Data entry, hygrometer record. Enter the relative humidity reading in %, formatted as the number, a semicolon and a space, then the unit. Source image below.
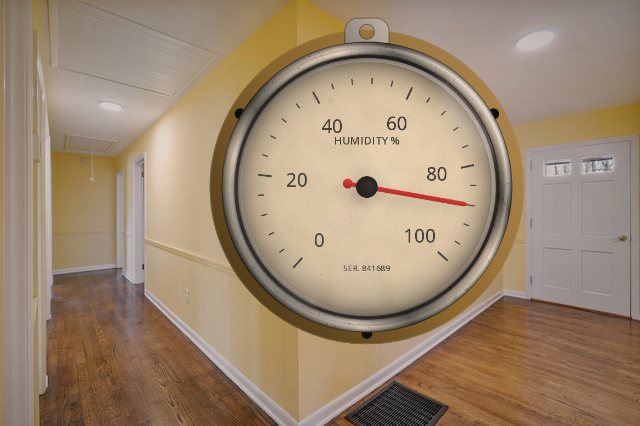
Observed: 88; %
